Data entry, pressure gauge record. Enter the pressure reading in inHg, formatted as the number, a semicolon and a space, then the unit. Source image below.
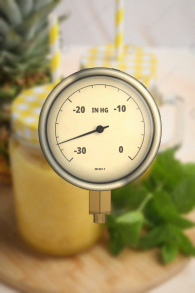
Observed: -27; inHg
